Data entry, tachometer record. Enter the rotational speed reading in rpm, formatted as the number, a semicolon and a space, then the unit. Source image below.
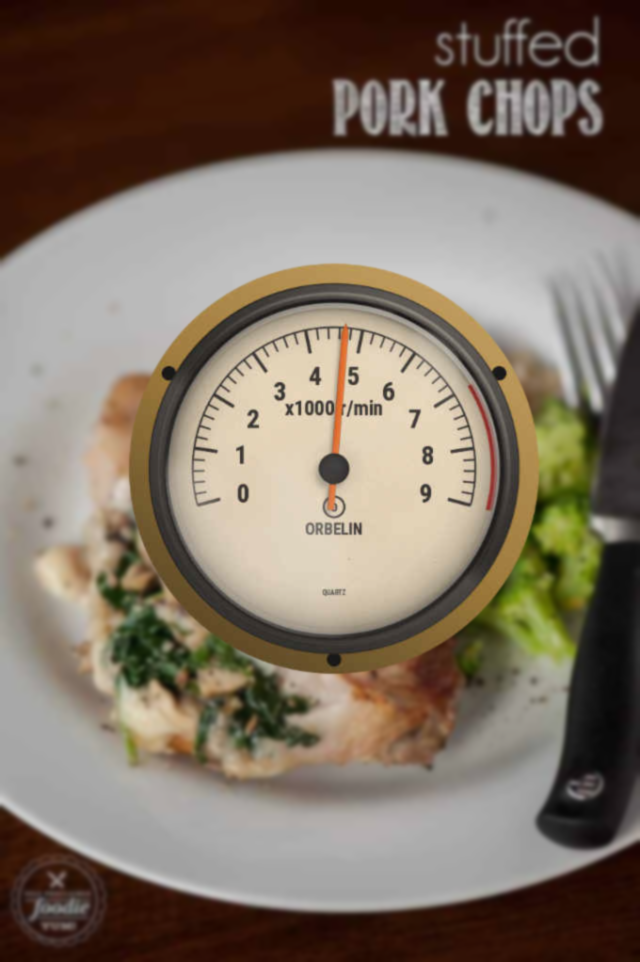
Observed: 4700; rpm
